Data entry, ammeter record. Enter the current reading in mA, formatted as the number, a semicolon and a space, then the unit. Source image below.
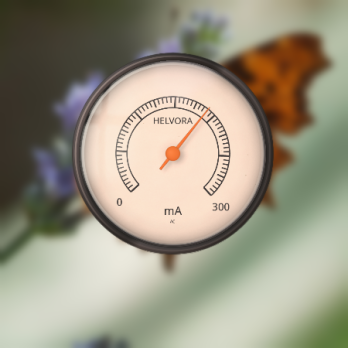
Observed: 190; mA
